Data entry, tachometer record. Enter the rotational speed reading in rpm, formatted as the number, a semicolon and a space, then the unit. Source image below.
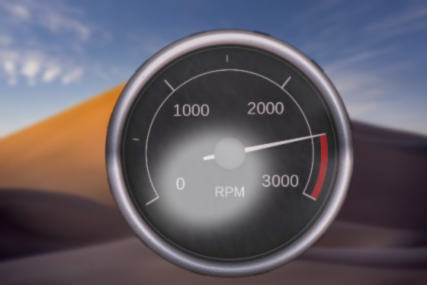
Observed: 2500; rpm
